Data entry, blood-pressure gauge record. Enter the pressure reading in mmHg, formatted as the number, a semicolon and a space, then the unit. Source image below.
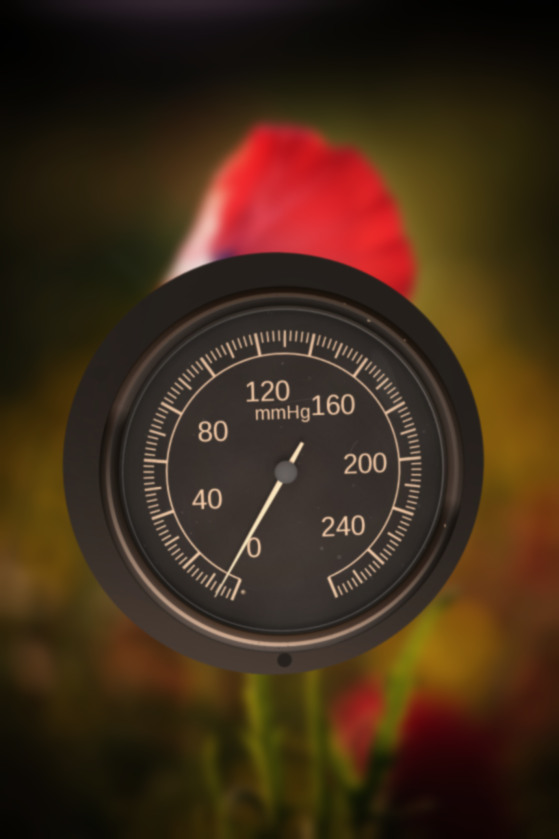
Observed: 6; mmHg
